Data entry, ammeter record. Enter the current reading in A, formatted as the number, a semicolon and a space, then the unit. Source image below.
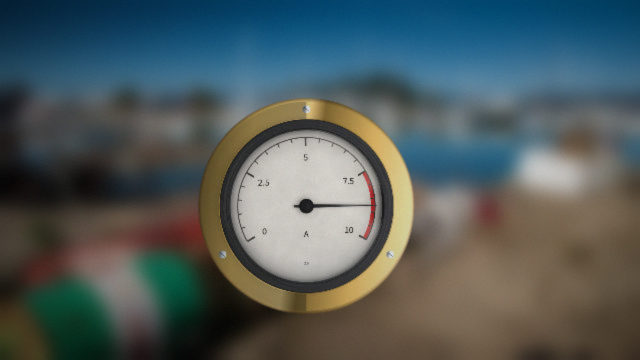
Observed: 8.75; A
